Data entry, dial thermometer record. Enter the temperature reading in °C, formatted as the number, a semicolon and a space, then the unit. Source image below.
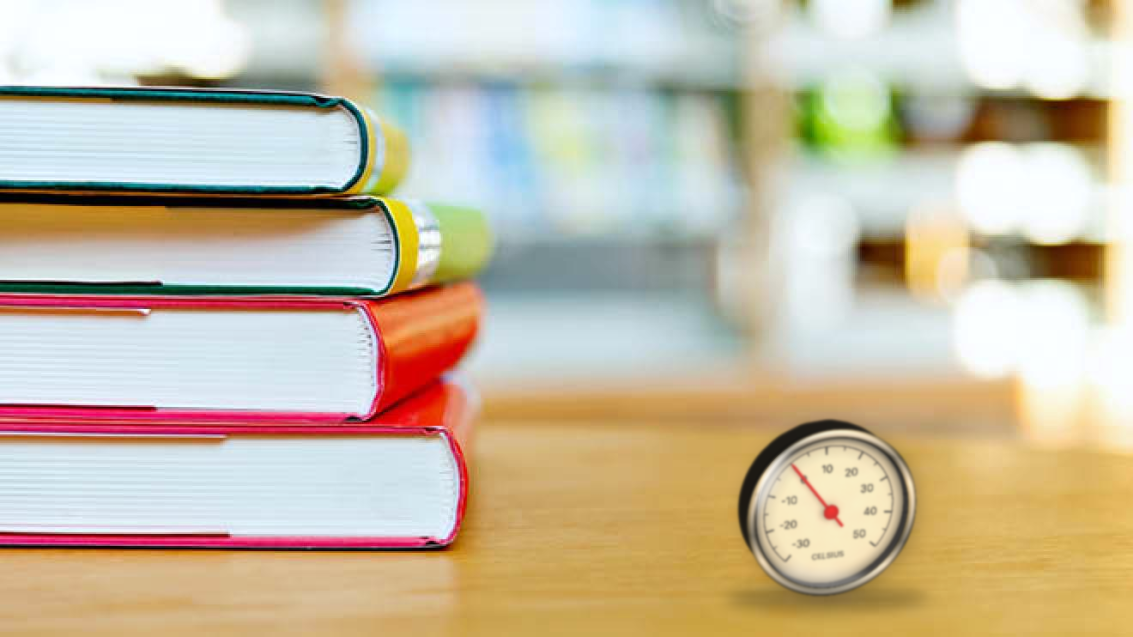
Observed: 0; °C
